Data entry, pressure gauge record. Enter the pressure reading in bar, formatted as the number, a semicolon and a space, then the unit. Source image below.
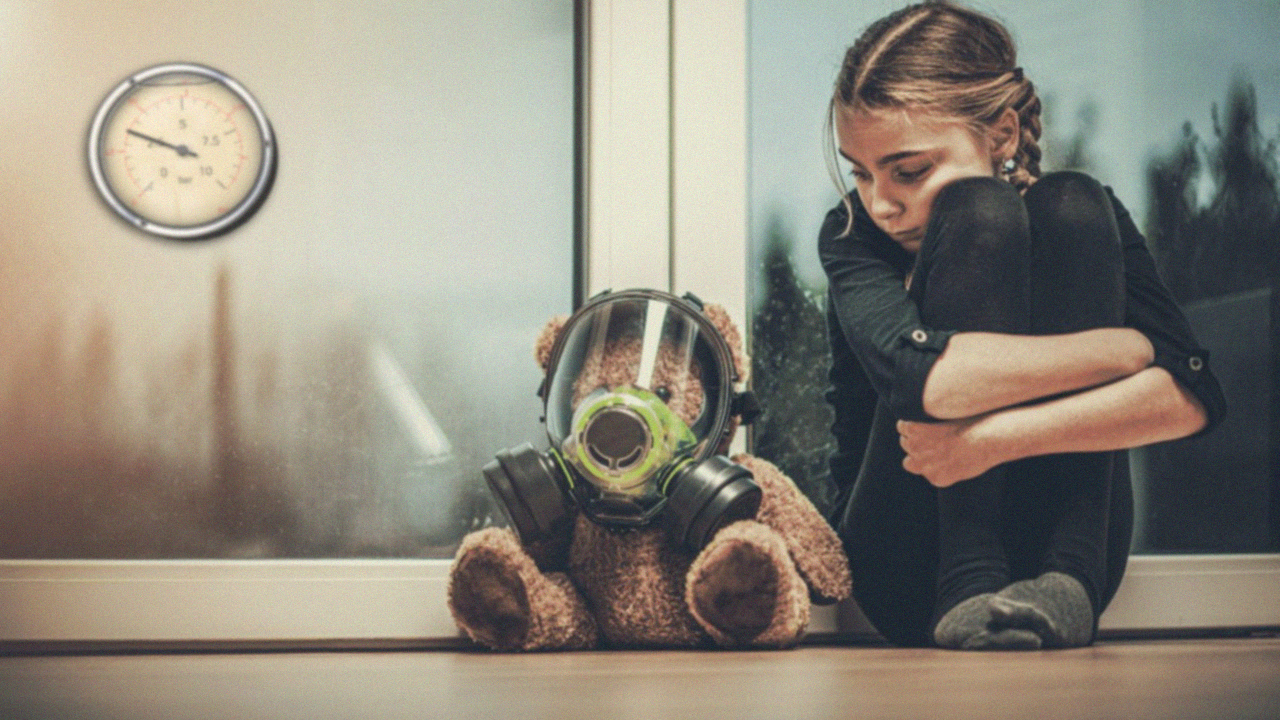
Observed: 2.5; bar
